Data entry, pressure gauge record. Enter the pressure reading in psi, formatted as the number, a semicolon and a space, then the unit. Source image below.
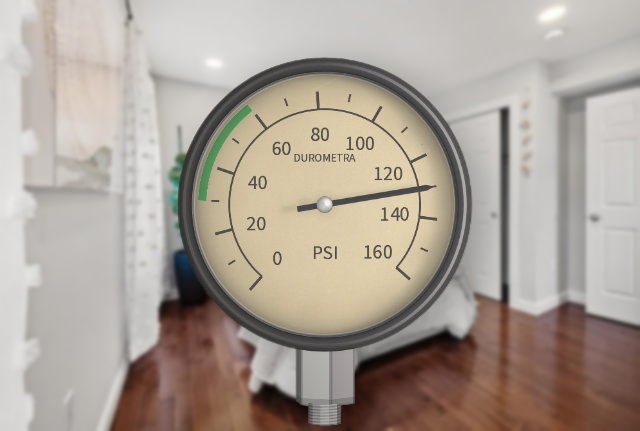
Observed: 130; psi
